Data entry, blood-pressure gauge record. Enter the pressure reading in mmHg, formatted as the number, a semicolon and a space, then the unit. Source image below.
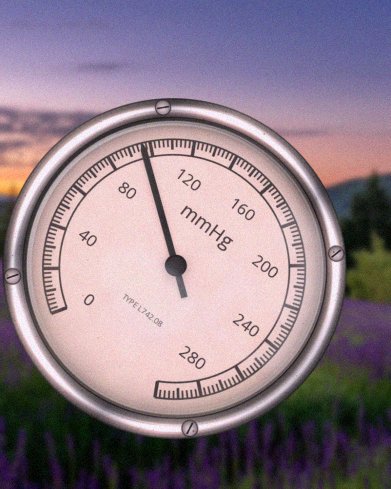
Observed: 96; mmHg
